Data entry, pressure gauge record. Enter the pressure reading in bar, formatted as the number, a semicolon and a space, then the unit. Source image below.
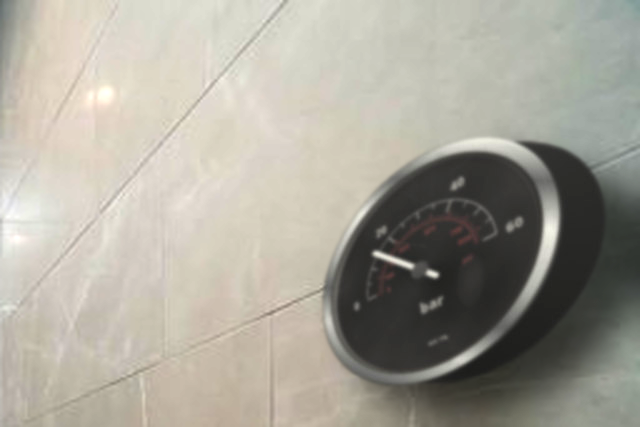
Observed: 15; bar
